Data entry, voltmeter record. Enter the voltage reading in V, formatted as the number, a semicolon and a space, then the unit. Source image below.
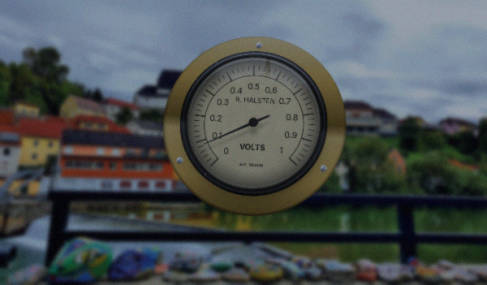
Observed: 0.08; V
